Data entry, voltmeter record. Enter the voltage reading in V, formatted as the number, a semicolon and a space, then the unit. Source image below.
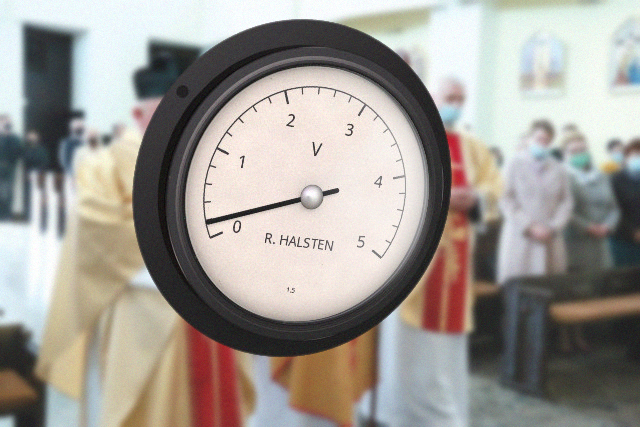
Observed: 0.2; V
